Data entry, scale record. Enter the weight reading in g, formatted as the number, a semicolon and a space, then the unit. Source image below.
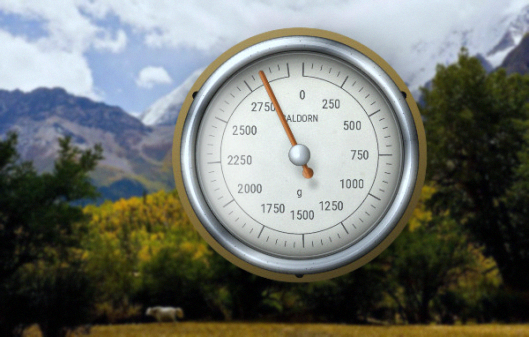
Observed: 2850; g
